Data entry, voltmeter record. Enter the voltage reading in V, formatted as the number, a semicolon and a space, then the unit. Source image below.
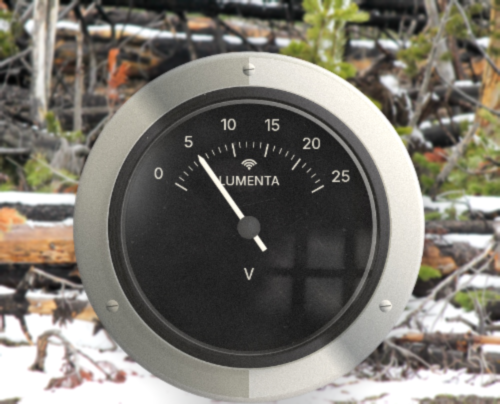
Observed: 5; V
